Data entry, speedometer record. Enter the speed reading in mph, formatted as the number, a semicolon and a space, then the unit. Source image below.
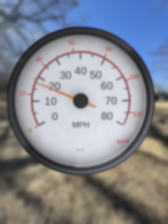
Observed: 17.5; mph
